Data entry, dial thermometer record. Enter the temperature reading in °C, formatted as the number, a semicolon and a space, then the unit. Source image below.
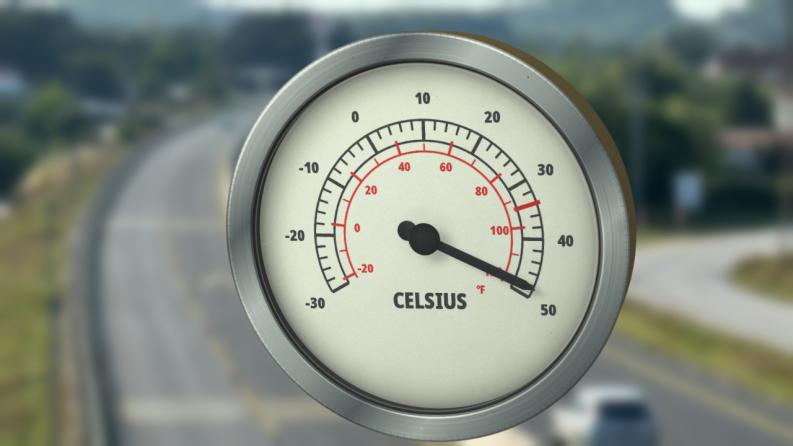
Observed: 48; °C
